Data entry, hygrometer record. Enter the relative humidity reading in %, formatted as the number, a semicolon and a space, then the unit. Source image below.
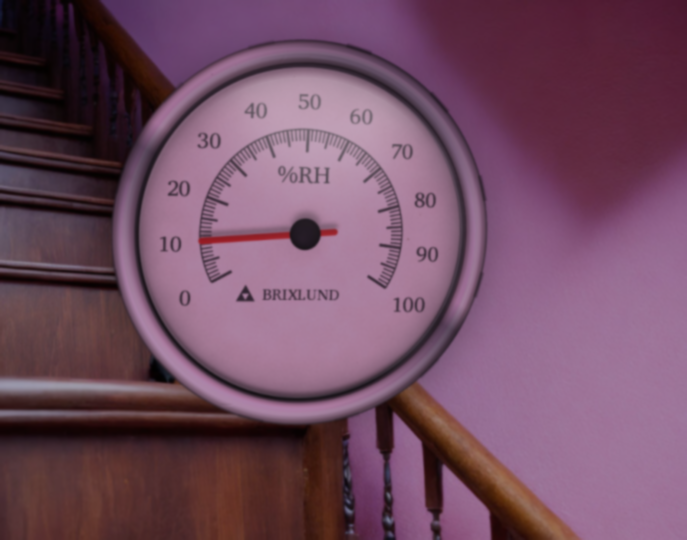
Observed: 10; %
